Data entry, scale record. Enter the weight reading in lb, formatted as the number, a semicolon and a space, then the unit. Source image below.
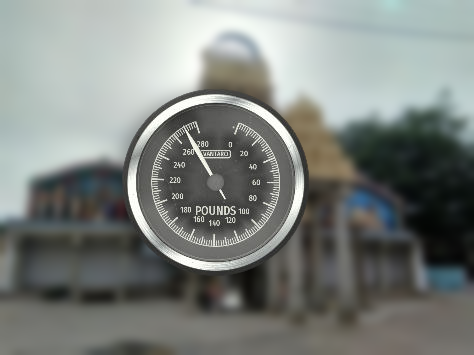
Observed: 270; lb
